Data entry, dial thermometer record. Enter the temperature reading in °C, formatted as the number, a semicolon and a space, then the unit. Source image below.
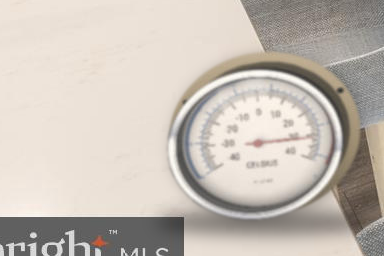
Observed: 30; °C
